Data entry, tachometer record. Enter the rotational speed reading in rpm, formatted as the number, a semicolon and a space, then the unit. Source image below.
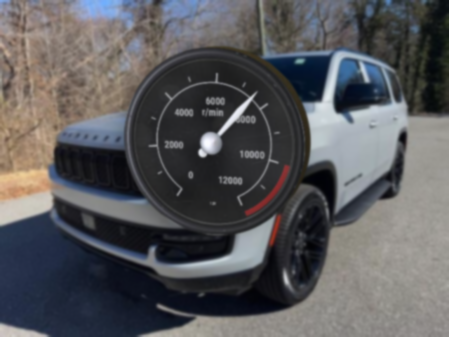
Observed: 7500; rpm
